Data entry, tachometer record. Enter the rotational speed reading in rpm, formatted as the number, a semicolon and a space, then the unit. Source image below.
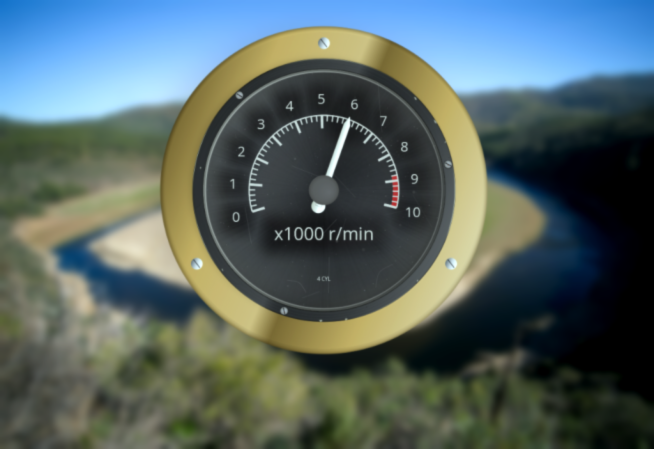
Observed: 6000; rpm
